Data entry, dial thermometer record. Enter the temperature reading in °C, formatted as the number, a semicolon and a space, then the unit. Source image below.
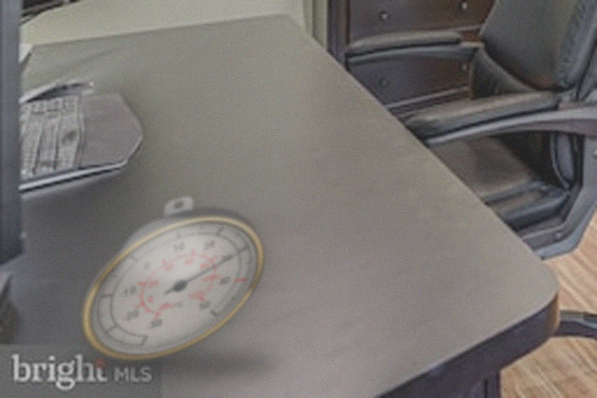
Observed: 30; °C
